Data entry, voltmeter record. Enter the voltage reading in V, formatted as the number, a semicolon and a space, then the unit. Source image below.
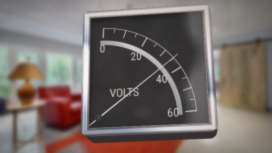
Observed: 35; V
